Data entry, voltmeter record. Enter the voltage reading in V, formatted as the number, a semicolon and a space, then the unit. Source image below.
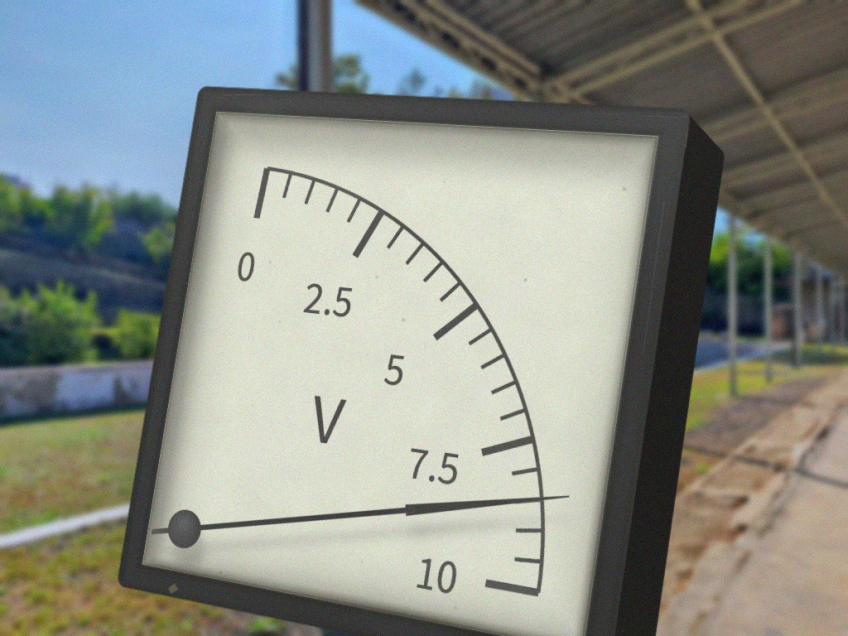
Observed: 8.5; V
